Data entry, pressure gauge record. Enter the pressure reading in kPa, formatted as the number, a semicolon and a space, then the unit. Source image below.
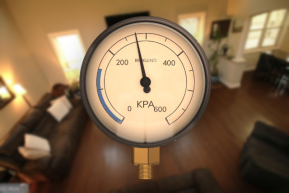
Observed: 275; kPa
